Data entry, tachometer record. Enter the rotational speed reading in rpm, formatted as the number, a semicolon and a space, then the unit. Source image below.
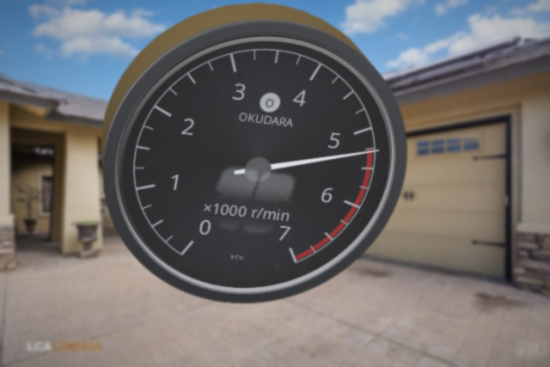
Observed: 5250; rpm
